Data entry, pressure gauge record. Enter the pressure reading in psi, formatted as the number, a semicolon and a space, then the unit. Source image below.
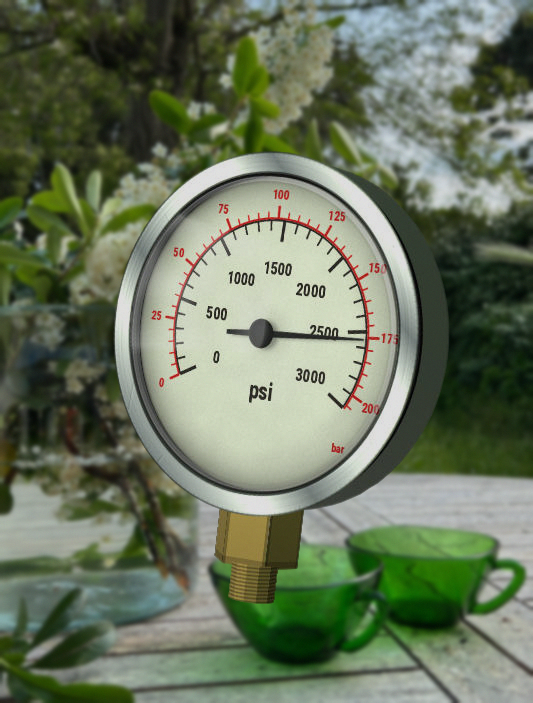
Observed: 2550; psi
